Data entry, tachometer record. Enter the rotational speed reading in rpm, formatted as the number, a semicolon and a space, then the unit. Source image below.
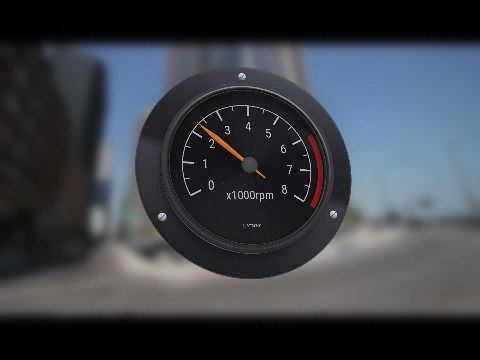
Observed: 2250; rpm
